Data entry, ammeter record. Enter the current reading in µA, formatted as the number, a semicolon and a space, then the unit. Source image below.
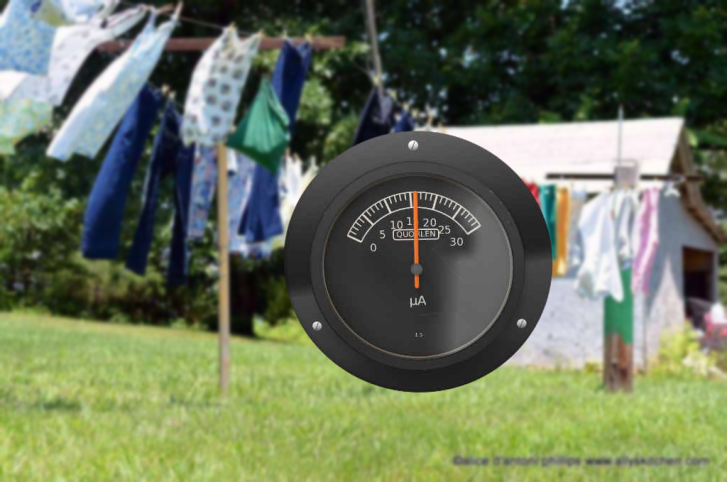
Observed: 16; µA
